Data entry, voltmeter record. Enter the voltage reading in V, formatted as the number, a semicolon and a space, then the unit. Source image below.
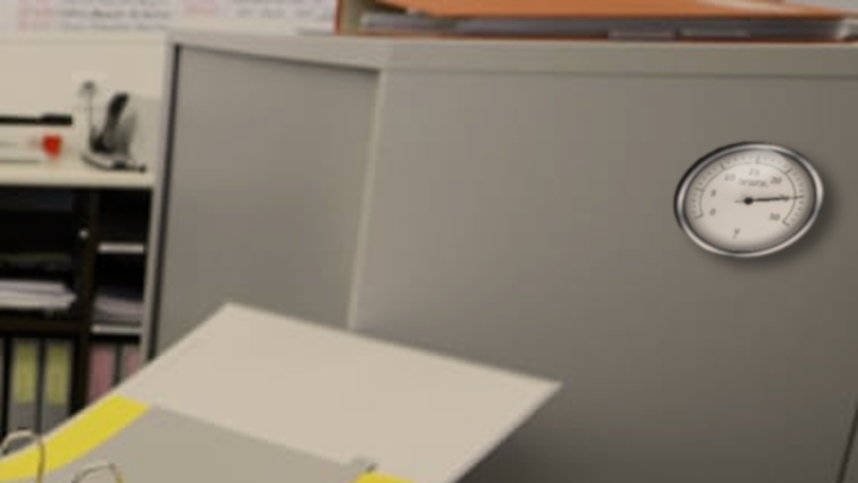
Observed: 25; V
